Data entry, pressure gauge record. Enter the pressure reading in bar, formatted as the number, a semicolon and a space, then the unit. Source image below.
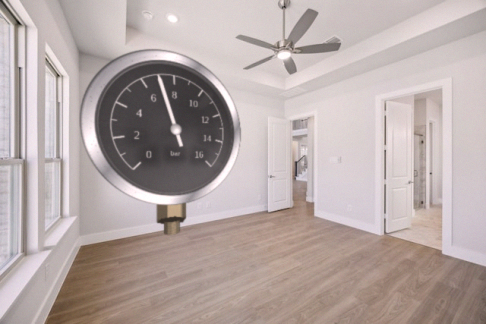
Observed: 7; bar
